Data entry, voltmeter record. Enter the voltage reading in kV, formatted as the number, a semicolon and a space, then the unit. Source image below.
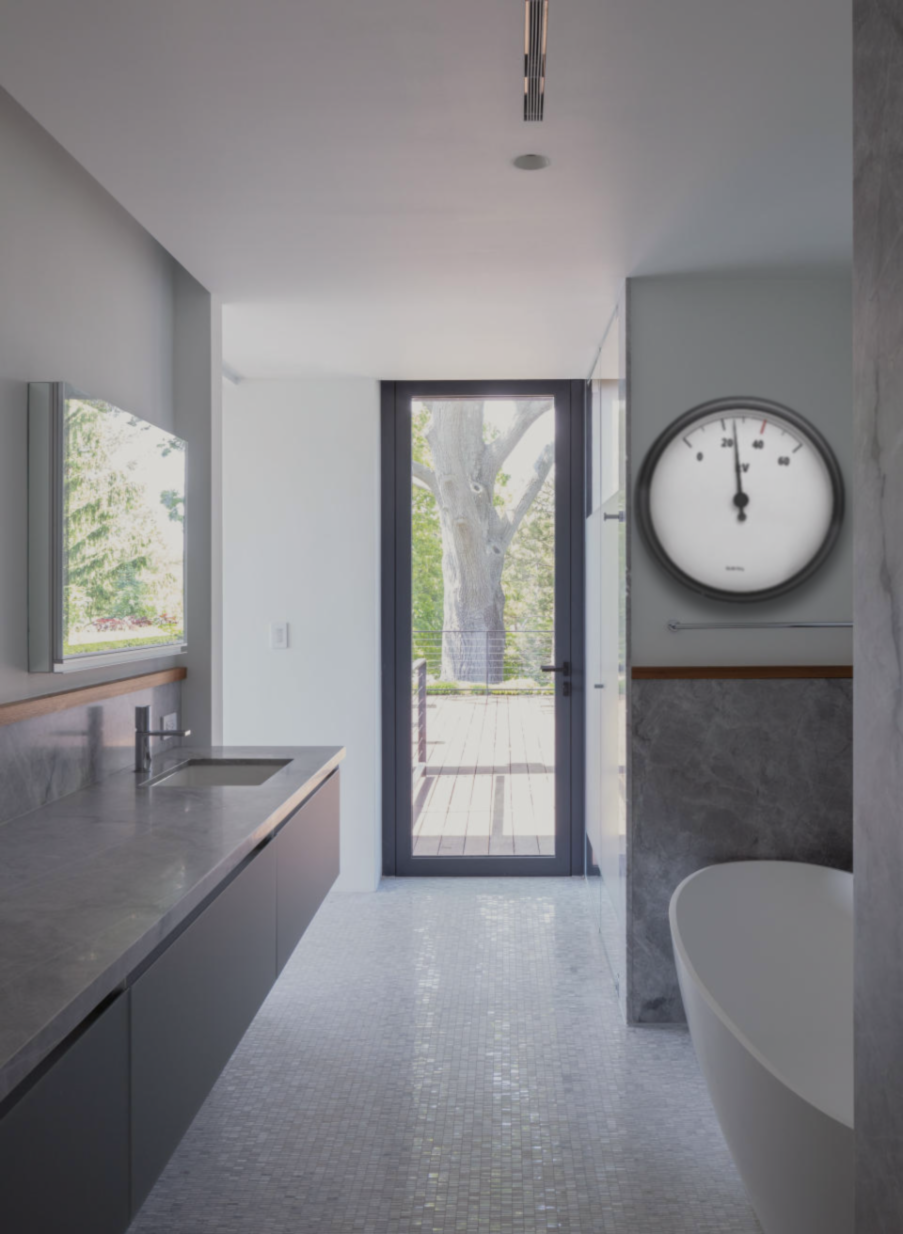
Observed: 25; kV
